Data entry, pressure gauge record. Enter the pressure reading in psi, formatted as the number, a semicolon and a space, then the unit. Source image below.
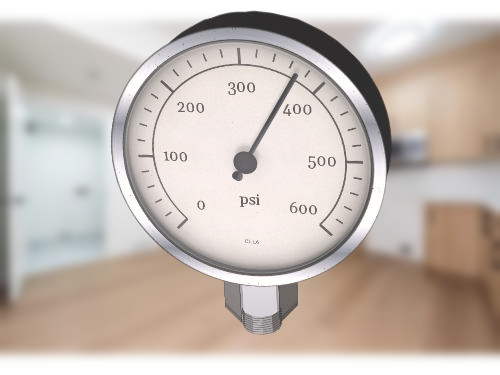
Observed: 370; psi
